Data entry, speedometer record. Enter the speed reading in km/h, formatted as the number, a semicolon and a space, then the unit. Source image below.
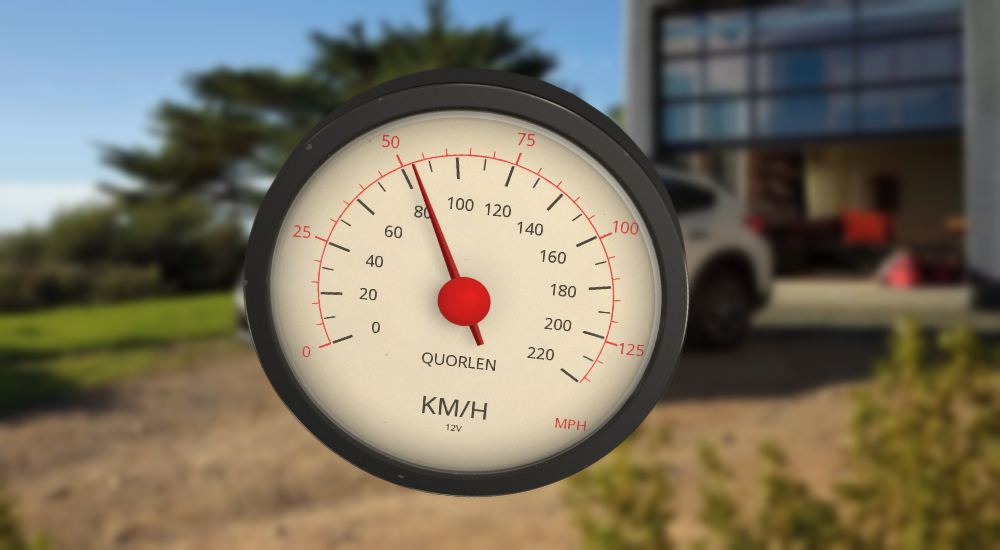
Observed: 85; km/h
